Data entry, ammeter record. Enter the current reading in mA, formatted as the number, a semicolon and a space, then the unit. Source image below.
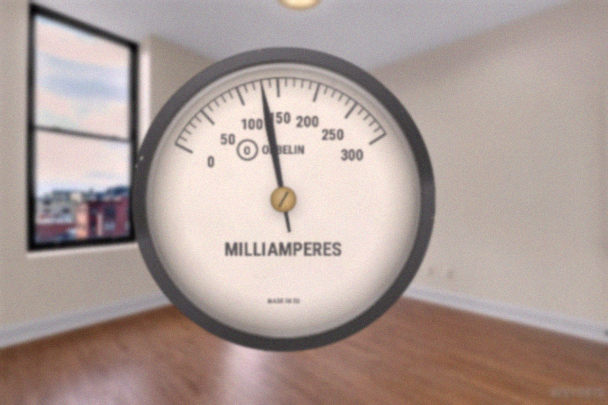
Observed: 130; mA
